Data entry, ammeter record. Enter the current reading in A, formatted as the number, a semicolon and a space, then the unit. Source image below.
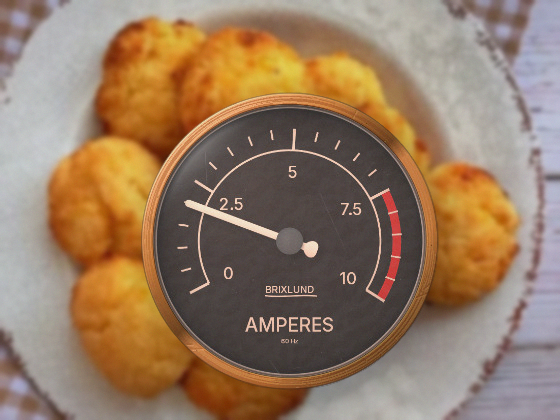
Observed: 2; A
